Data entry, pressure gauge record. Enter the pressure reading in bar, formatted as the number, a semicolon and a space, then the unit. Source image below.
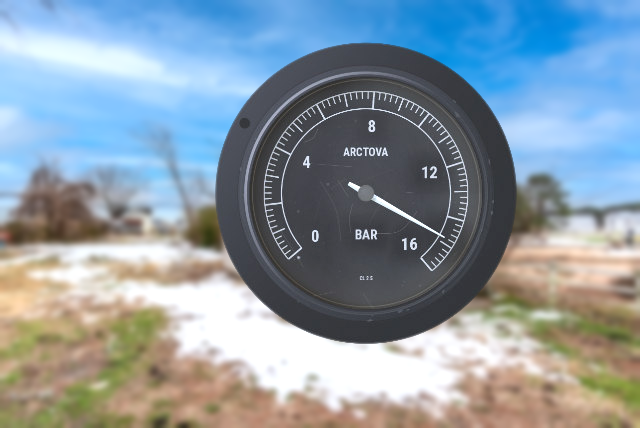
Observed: 14.8; bar
